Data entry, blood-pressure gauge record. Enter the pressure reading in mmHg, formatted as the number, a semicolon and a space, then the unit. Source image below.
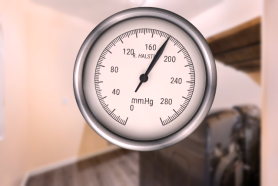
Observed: 180; mmHg
